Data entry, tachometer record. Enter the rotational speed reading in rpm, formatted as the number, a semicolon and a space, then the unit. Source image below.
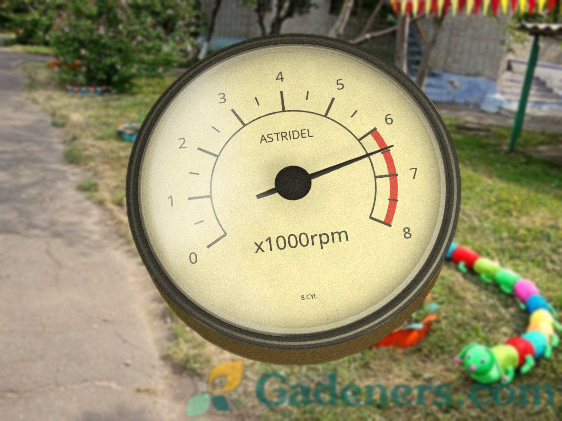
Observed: 6500; rpm
